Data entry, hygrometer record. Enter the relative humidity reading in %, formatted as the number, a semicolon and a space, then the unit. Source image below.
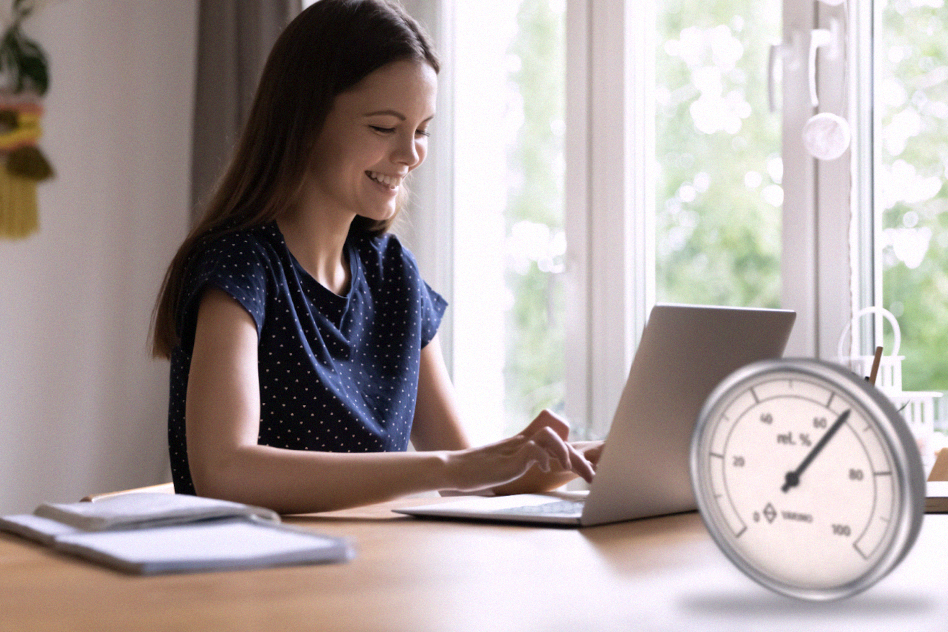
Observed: 65; %
